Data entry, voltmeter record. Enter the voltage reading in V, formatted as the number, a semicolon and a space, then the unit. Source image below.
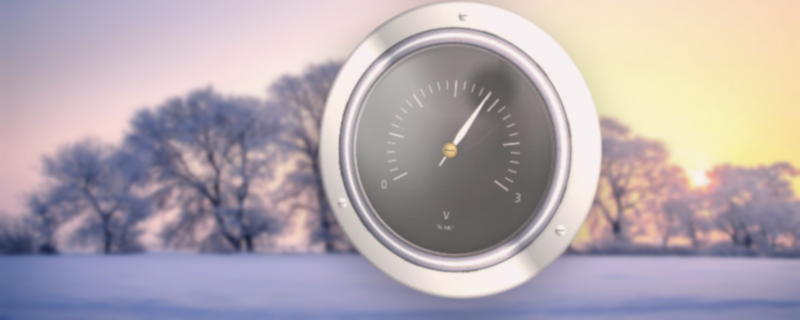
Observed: 1.9; V
